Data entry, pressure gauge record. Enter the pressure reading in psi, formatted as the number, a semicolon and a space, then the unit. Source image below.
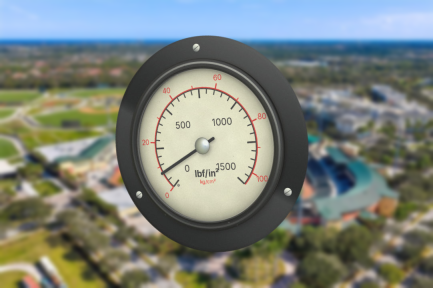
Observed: 100; psi
